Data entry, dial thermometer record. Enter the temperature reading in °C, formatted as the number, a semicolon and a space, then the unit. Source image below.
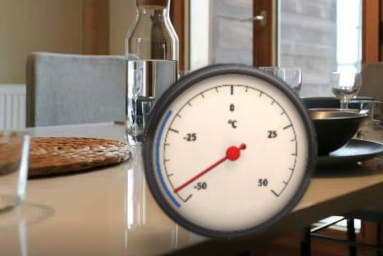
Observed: -45; °C
